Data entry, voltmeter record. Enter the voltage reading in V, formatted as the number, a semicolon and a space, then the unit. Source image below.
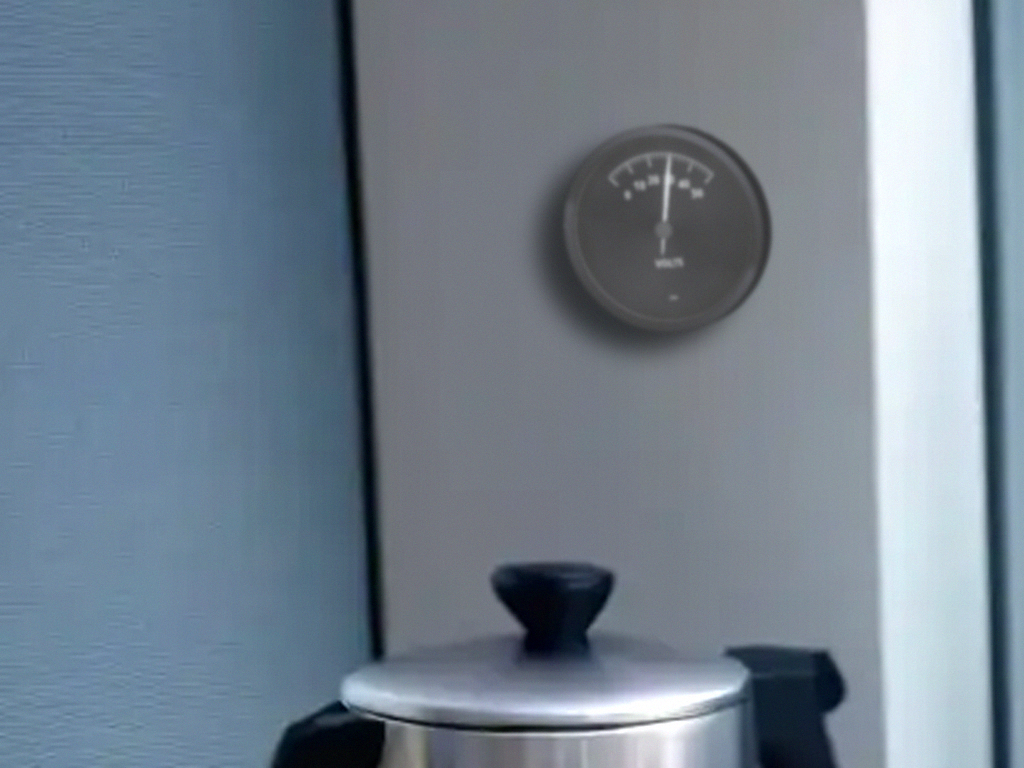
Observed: 30; V
